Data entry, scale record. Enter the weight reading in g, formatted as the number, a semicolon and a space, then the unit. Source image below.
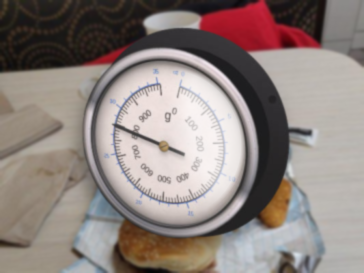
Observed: 800; g
